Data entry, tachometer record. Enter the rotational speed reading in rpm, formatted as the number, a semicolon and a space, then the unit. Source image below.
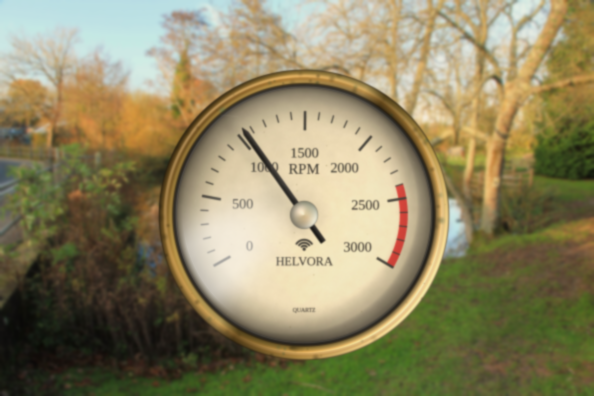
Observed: 1050; rpm
